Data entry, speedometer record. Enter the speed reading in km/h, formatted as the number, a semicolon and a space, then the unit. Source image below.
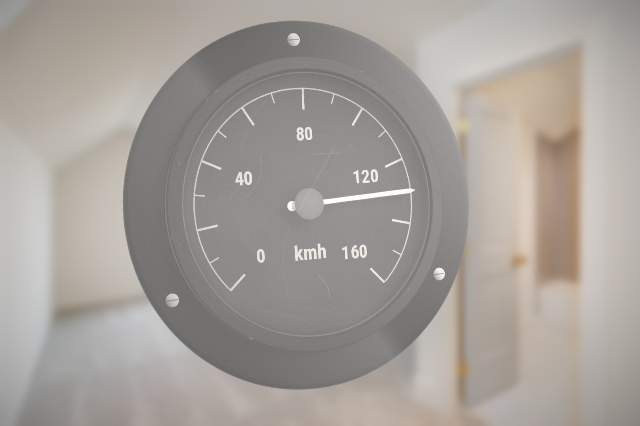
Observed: 130; km/h
